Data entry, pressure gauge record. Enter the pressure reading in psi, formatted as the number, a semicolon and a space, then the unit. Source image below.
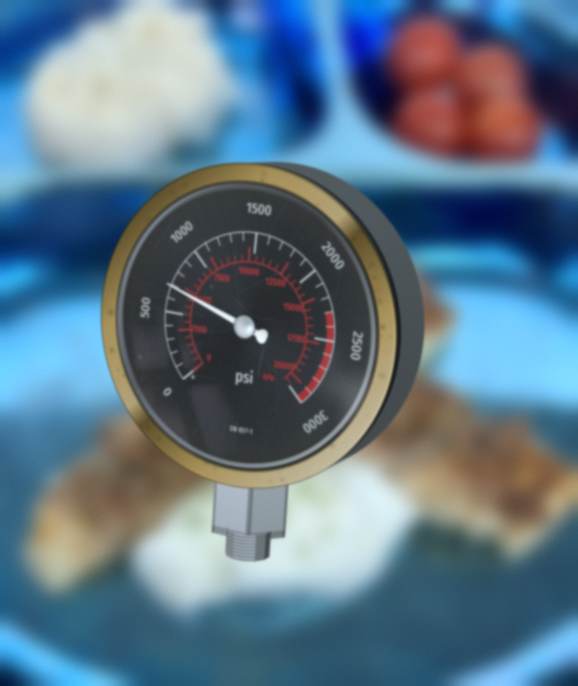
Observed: 700; psi
